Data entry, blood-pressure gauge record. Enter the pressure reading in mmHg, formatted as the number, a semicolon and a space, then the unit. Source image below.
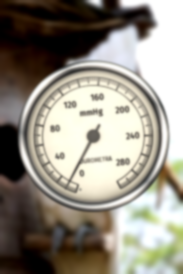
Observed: 10; mmHg
